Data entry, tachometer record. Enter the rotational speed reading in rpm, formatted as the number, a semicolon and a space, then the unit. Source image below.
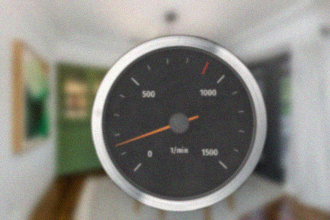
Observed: 150; rpm
